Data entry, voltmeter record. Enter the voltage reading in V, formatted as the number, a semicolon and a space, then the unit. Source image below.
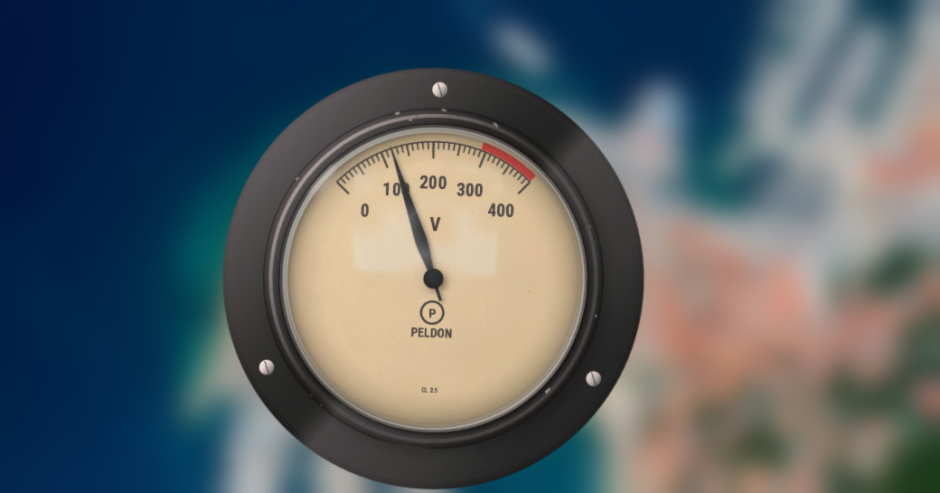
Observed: 120; V
